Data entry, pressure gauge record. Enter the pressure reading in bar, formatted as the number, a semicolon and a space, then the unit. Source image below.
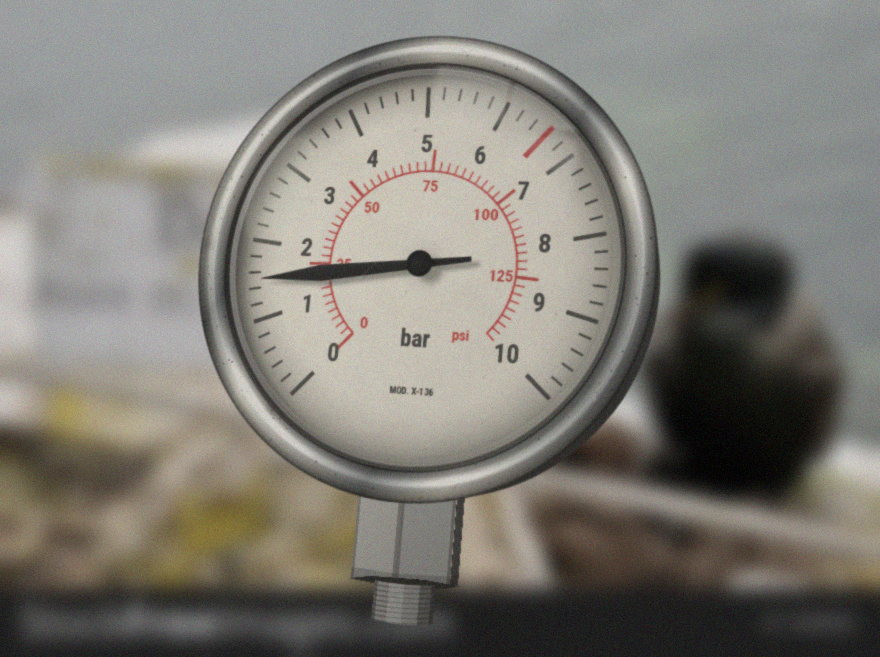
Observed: 1.5; bar
